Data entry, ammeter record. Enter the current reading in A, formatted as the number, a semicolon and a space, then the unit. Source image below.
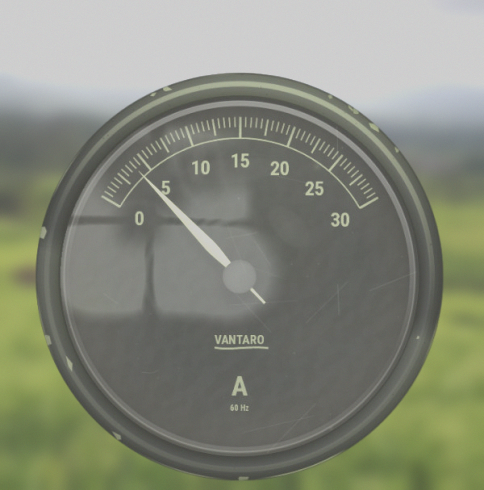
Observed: 4; A
